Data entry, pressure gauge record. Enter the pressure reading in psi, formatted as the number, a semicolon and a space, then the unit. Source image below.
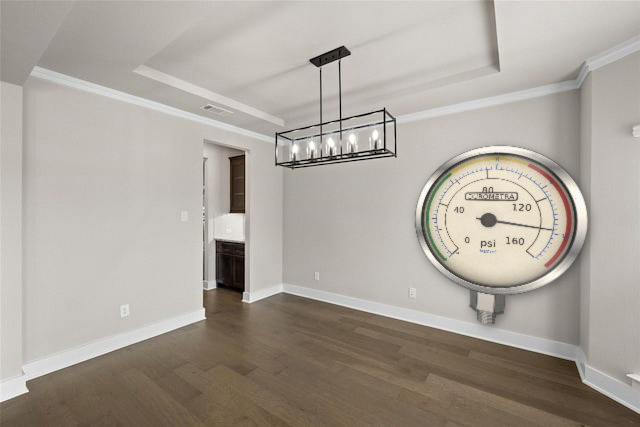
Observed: 140; psi
